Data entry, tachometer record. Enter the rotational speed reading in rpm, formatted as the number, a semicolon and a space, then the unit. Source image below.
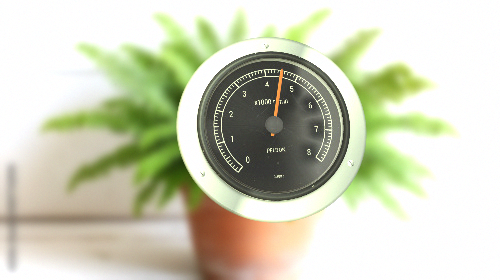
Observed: 4500; rpm
